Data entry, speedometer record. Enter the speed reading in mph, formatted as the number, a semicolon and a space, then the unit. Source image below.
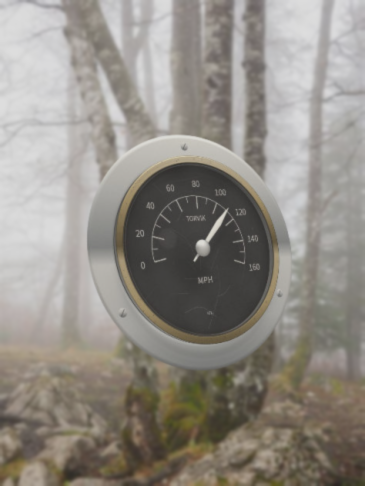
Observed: 110; mph
